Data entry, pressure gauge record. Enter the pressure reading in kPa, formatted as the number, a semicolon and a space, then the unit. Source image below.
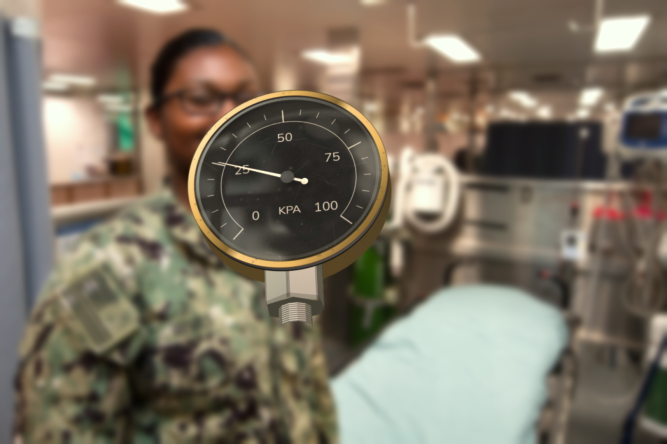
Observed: 25; kPa
